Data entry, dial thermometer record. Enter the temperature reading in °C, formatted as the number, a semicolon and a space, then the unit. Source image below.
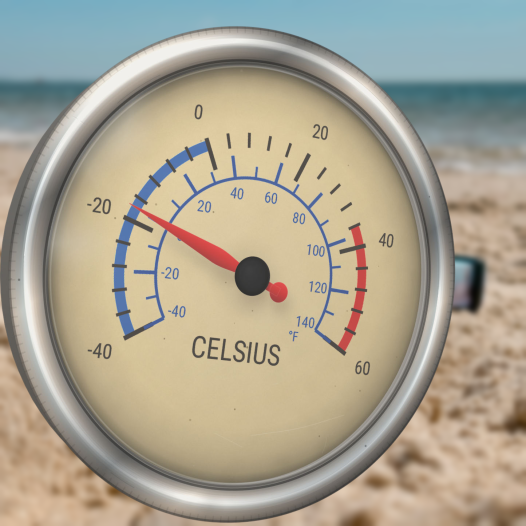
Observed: -18; °C
